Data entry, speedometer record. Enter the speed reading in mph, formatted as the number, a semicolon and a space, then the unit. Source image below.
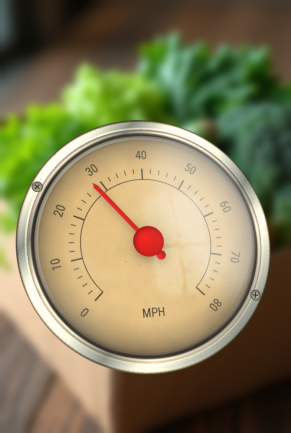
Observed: 28; mph
